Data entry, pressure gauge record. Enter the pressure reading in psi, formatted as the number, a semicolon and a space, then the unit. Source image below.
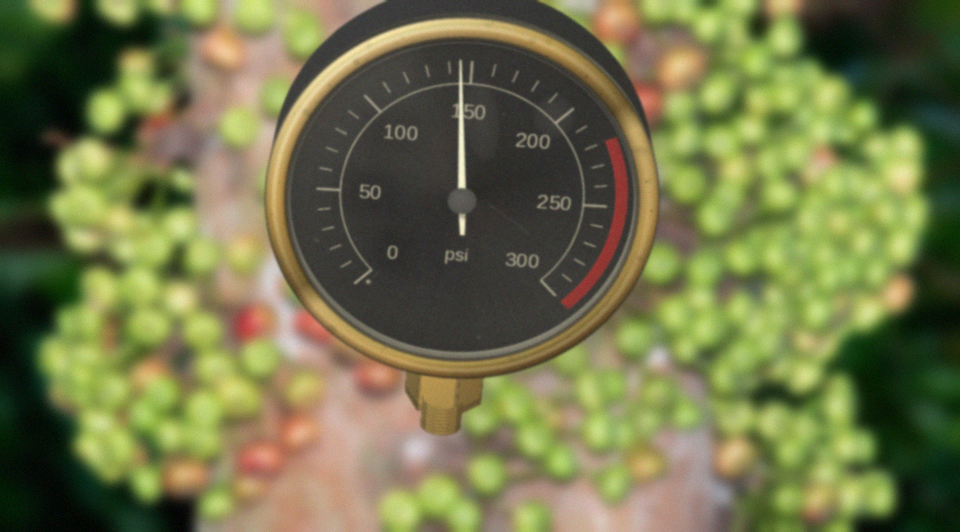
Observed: 145; psi
